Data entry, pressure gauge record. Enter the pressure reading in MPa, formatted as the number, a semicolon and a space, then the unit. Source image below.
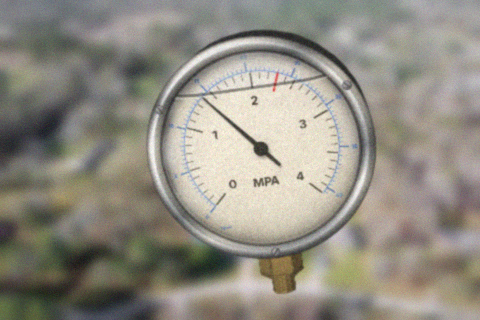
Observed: 1.4; MPa
